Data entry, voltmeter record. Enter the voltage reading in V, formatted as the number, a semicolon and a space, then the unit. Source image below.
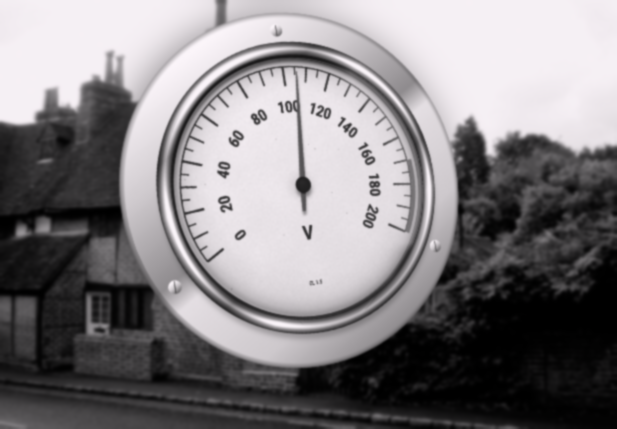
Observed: 105; V
